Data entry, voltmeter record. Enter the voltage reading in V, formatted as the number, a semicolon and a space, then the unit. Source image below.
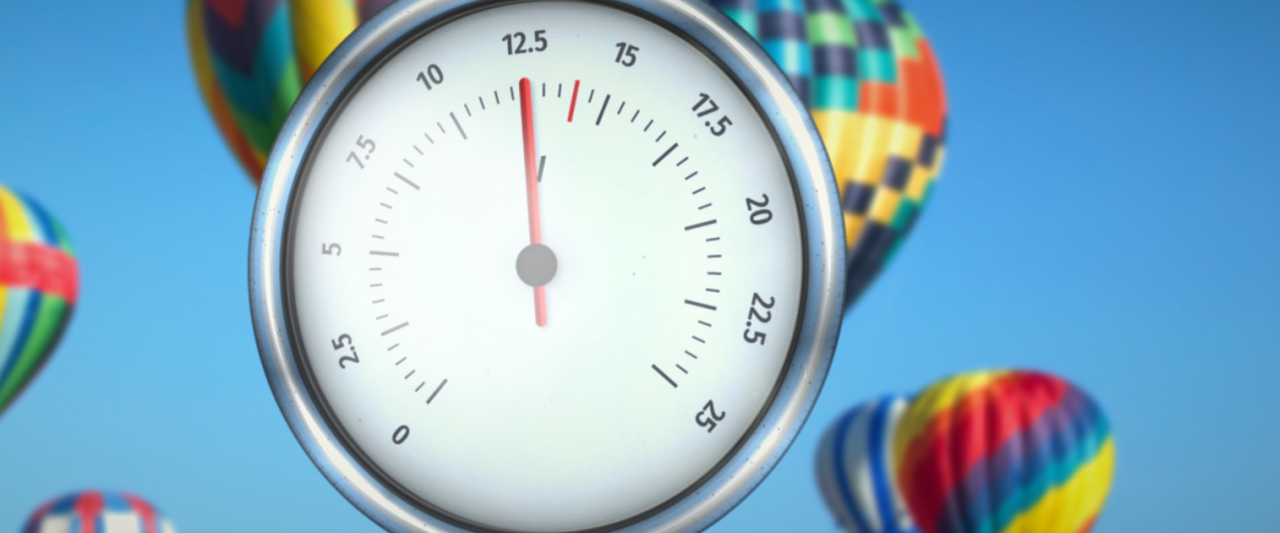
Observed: 12.5; V
